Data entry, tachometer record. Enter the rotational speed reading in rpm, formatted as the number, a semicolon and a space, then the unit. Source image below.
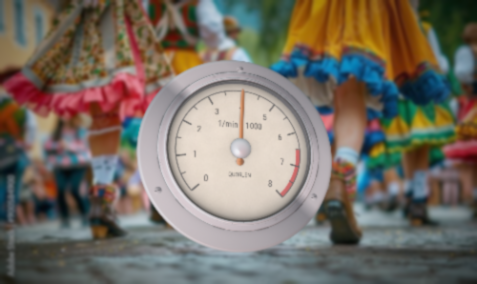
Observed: 4000; rpm
